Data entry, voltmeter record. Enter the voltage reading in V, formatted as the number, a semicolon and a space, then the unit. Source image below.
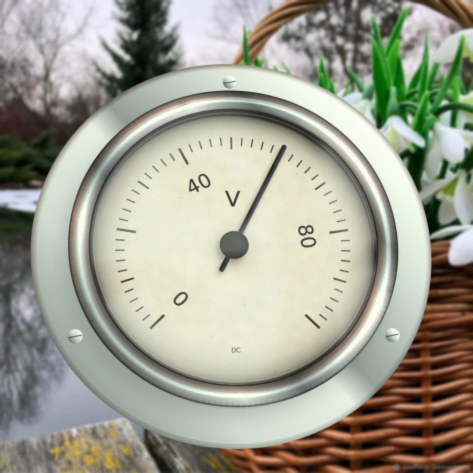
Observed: 60; V
